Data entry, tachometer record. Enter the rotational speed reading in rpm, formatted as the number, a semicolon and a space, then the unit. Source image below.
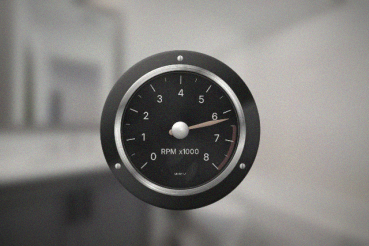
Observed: 6250; rpm
